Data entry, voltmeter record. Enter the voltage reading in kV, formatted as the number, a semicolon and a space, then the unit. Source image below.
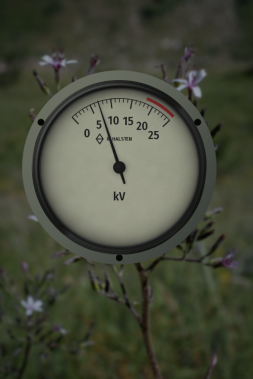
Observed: 7; kV
